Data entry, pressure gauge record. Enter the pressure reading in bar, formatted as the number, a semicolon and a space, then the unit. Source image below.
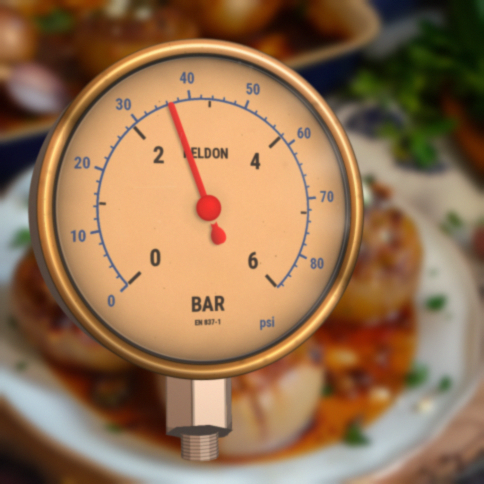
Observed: 2.5; bar
